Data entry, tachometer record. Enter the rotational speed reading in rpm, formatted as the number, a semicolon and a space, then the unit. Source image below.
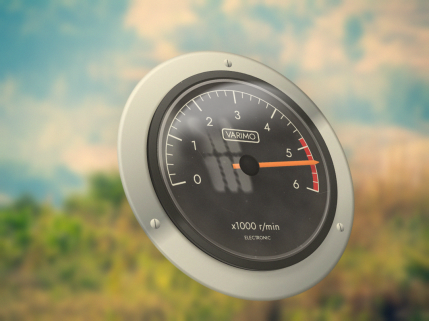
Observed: 5400; rpm
